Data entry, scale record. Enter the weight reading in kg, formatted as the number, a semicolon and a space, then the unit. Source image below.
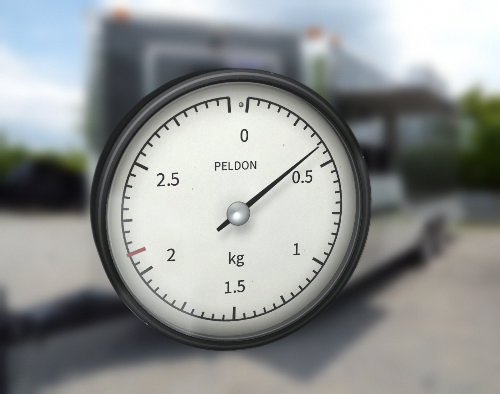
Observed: 0.4; kg
